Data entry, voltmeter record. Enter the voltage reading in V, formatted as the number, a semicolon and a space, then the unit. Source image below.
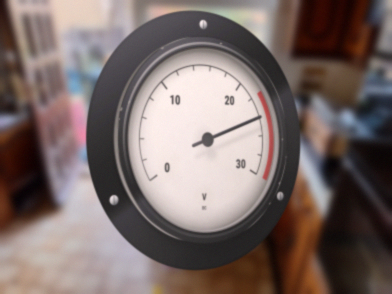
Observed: 24; V
